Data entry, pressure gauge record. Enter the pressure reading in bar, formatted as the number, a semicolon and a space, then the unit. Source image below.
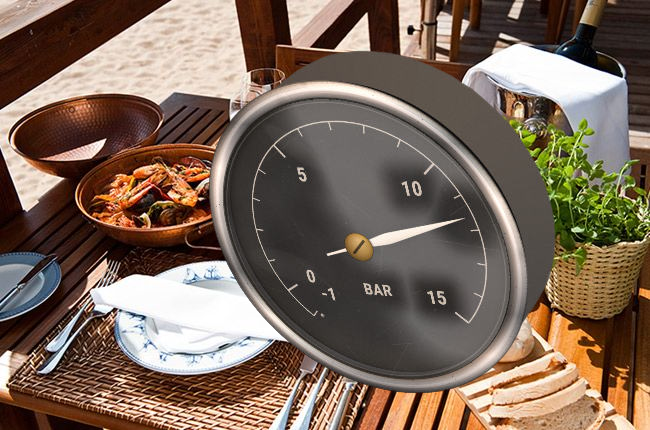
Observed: 11.5; bar
